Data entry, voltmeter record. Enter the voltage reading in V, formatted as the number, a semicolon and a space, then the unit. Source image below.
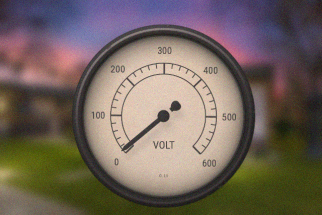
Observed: 10; V
